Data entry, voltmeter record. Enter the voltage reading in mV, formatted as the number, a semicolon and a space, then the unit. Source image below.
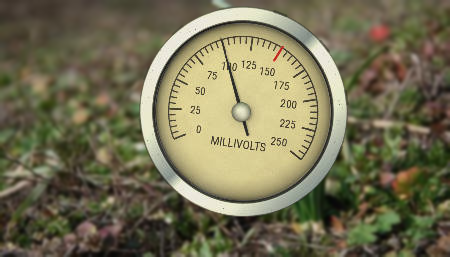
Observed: 100; mV
